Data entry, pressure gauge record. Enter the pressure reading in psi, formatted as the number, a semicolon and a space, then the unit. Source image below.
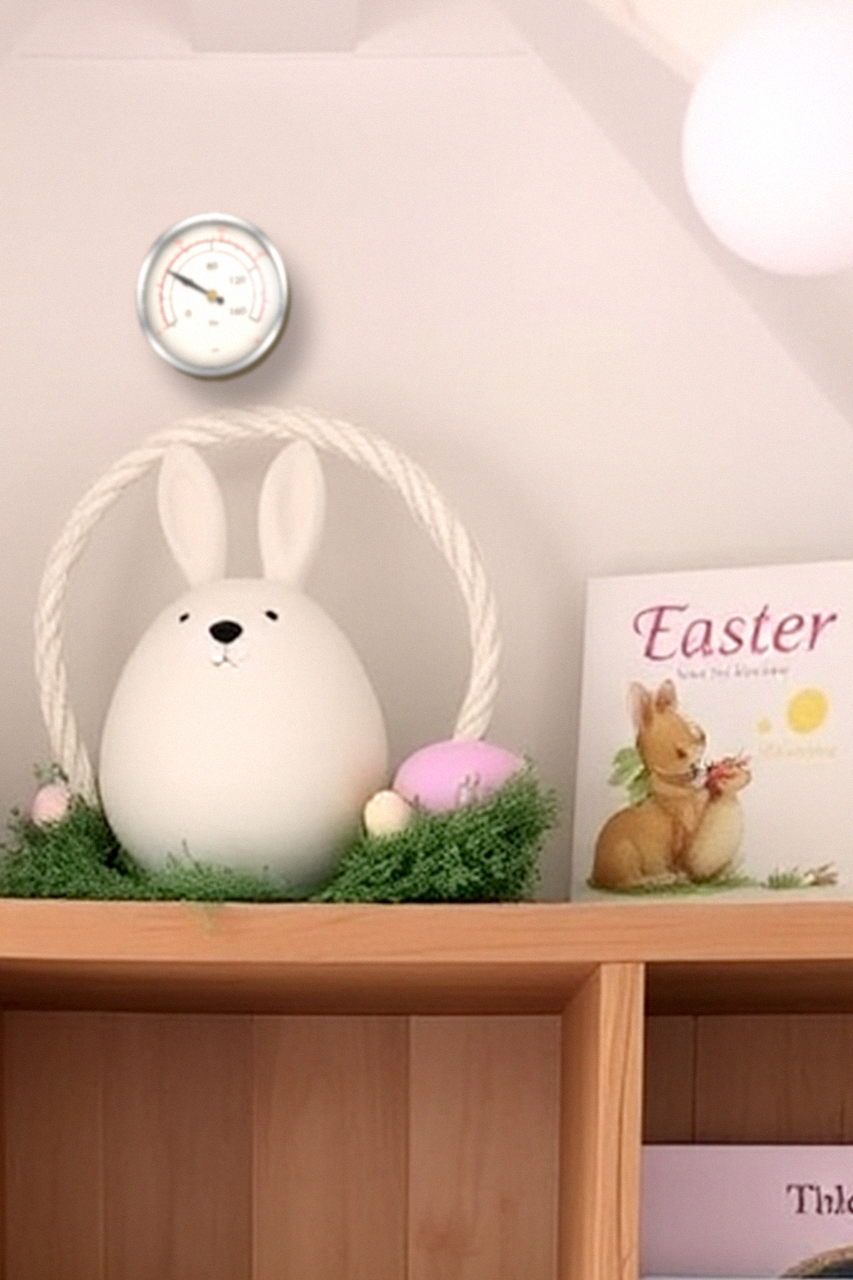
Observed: 40; psi
